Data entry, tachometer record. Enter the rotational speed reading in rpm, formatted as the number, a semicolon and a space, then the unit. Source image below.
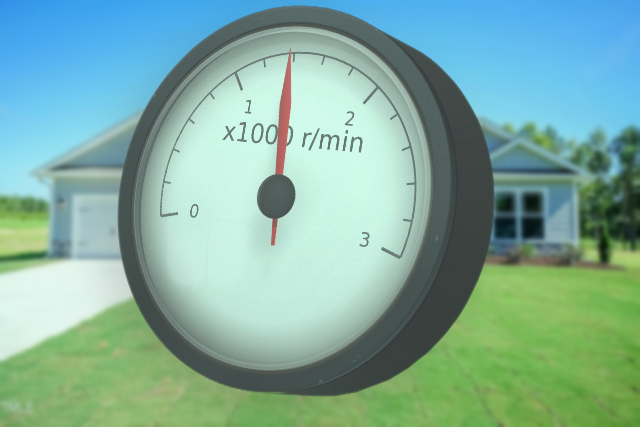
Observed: 1400; rpm
